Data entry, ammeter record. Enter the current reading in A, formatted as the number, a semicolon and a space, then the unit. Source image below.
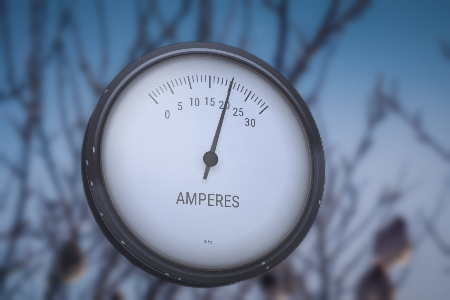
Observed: 20; A
